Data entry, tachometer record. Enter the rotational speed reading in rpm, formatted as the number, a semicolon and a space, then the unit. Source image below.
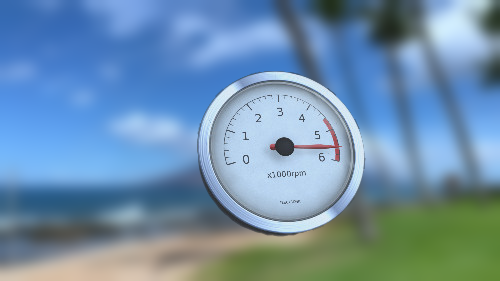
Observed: 5600; rpm
